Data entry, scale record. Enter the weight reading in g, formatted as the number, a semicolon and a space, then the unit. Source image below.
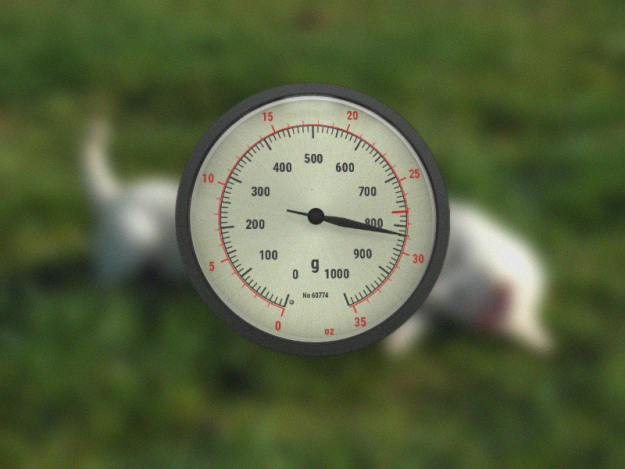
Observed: 820; g
